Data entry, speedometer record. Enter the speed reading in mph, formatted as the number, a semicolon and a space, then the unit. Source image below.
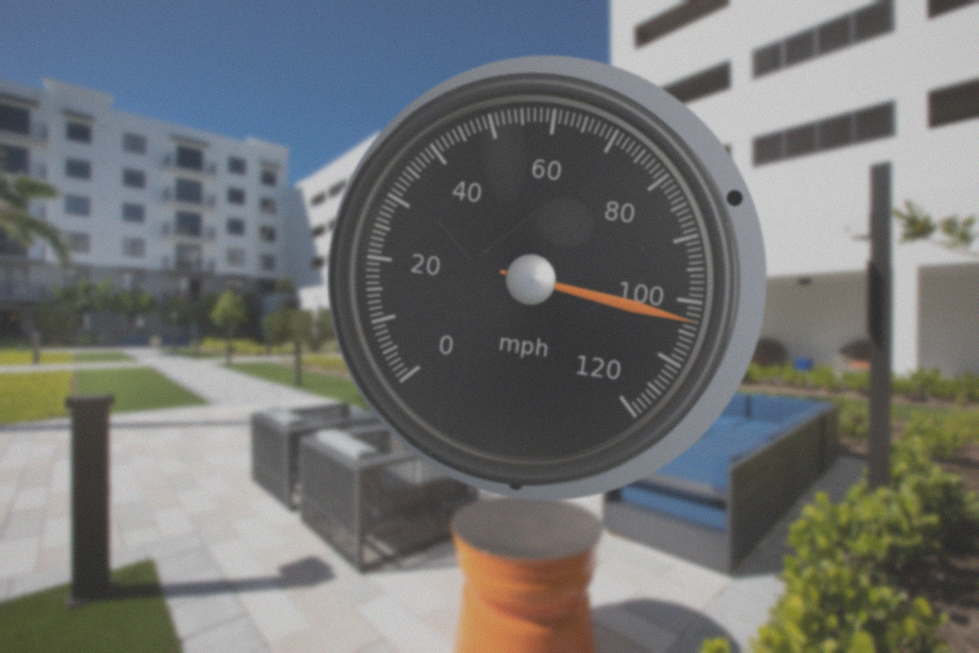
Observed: 103; mph
